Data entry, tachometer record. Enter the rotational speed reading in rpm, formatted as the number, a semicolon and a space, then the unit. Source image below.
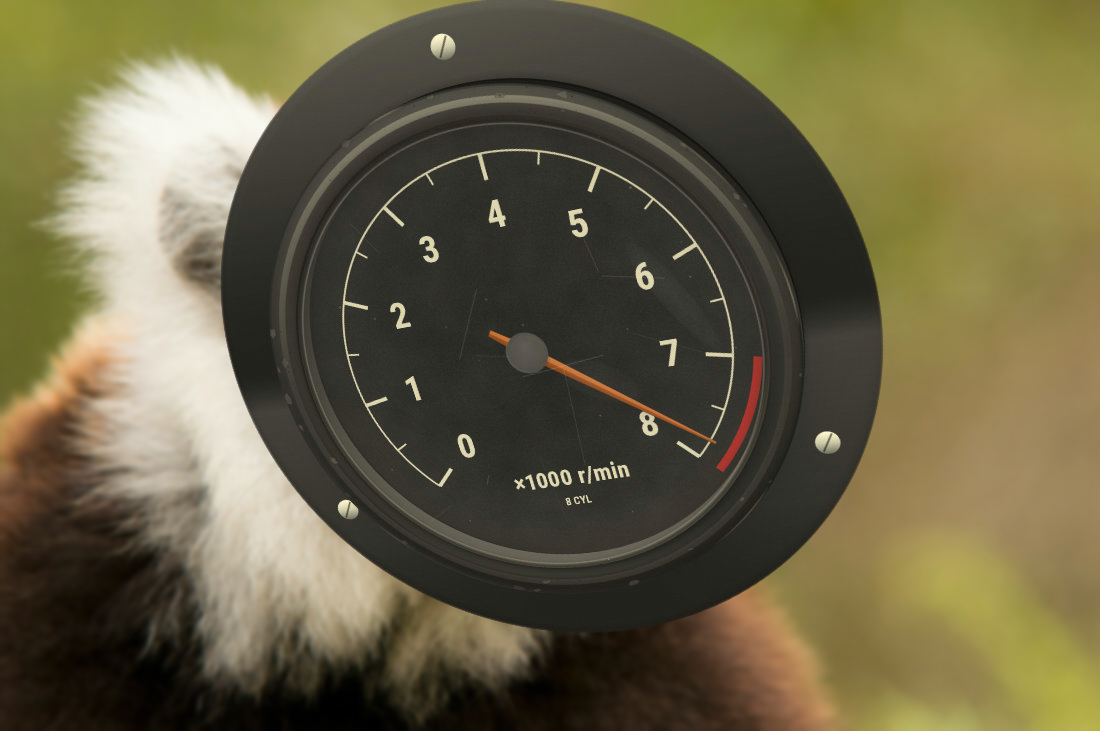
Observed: 7750; rpm
